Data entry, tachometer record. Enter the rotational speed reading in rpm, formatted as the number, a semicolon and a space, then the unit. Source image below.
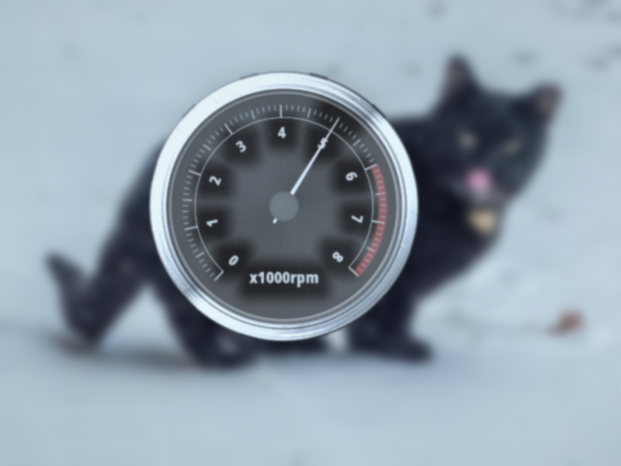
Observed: 5000; rpm
